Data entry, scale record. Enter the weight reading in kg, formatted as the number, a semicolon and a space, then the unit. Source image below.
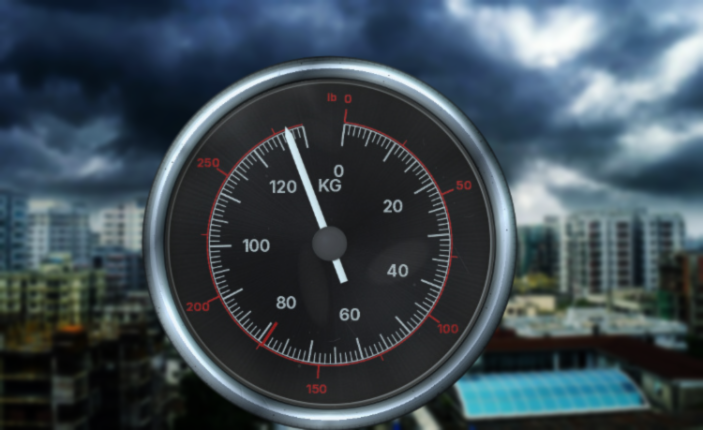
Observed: 127; kg
